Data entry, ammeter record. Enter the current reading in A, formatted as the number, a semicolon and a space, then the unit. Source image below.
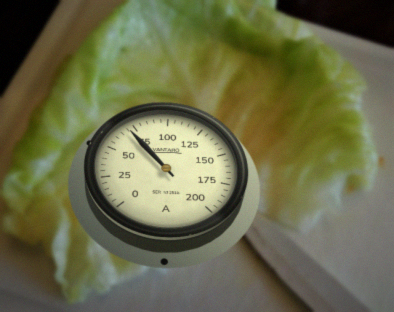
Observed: 70; A
